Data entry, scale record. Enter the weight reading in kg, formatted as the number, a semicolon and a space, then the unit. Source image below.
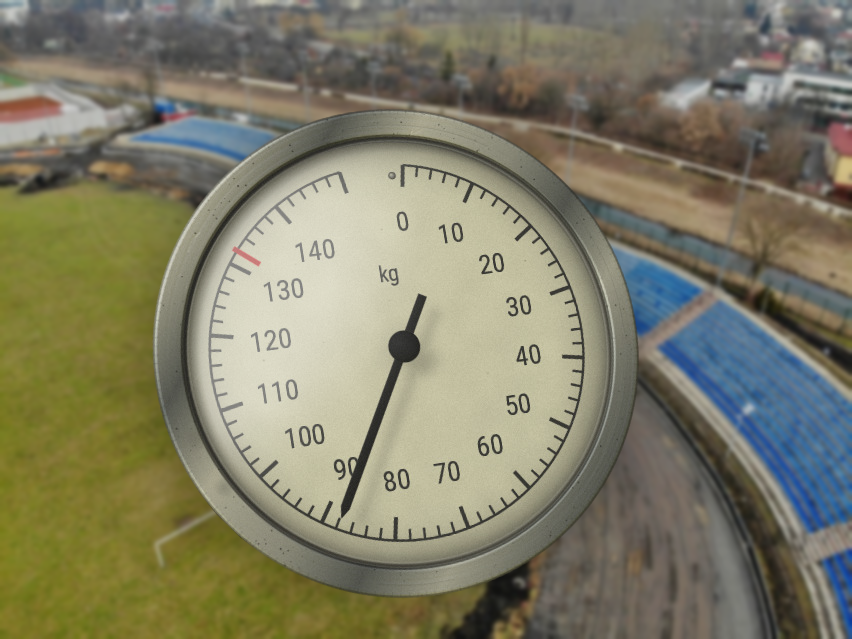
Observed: 88; kg
